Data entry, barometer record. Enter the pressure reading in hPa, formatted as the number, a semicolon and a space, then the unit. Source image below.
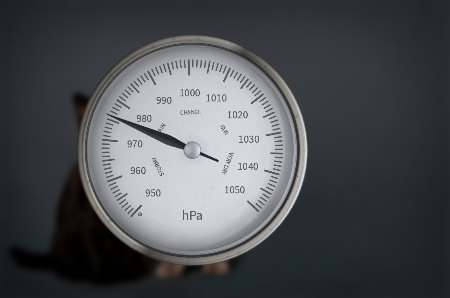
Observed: 976; hPa
